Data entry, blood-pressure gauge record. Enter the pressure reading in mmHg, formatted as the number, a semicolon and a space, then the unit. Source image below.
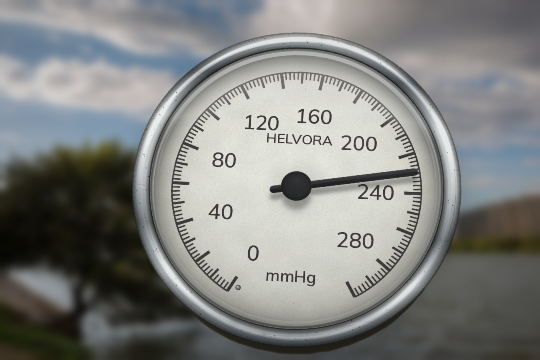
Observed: 230; mmHg
